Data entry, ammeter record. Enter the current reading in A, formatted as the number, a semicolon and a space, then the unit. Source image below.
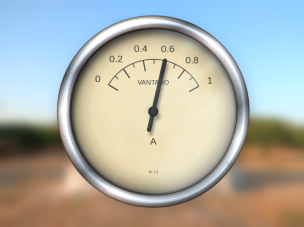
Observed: 0.6; A
